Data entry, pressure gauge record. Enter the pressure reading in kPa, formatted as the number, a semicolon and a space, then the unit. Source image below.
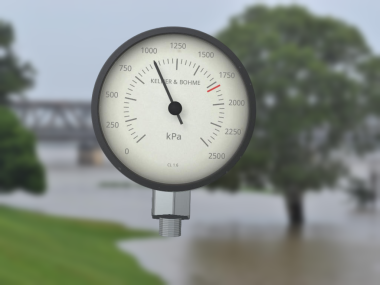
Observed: 1000; kPa
